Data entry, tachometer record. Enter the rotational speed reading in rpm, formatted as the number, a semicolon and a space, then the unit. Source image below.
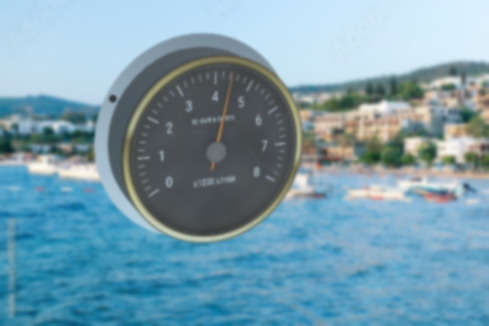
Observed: 4400; rpm
